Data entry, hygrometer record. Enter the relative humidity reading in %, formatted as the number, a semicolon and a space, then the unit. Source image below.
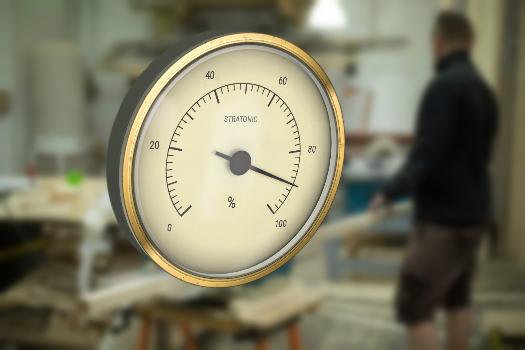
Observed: 90; %
